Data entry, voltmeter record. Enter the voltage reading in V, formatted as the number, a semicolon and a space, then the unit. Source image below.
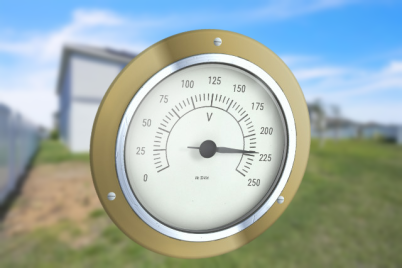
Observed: 220; V
